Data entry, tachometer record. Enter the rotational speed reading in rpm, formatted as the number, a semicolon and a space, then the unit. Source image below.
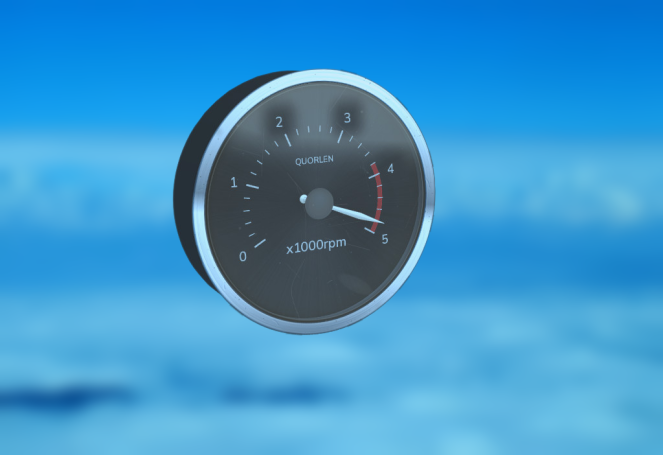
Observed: 4800; rpm
